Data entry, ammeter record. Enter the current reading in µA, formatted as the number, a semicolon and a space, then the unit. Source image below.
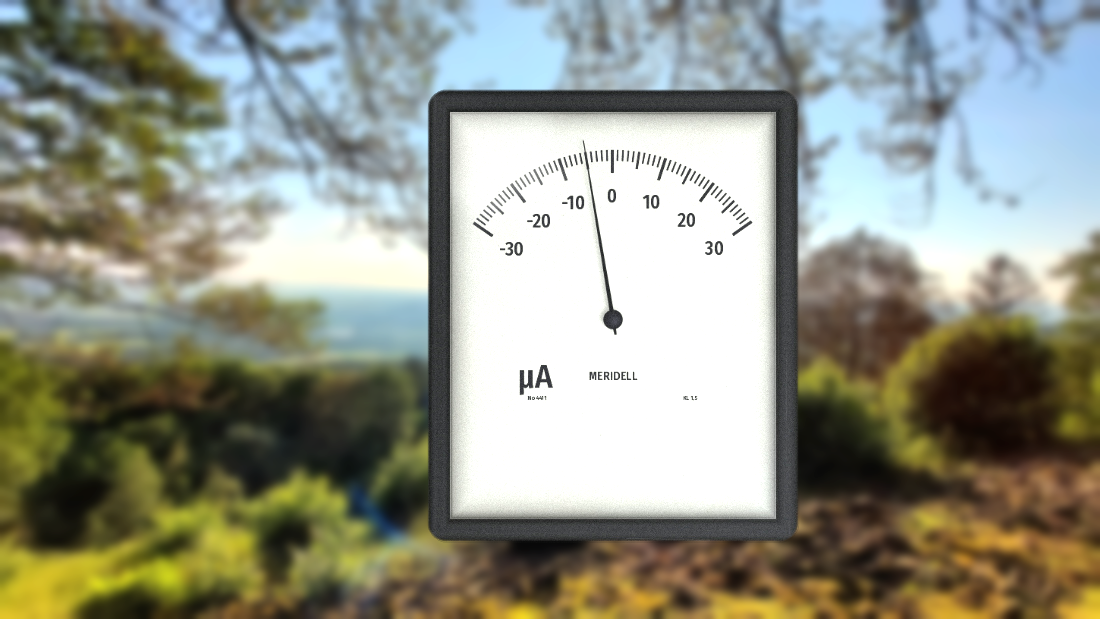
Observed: -5; µA
